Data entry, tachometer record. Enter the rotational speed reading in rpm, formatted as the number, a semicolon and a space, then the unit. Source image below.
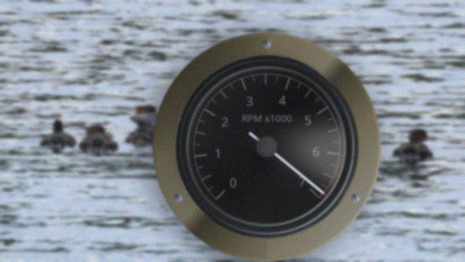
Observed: 6875; rpm
